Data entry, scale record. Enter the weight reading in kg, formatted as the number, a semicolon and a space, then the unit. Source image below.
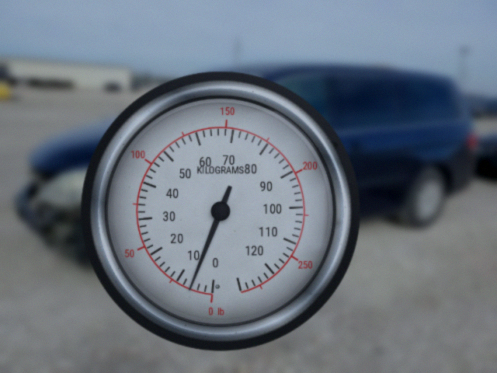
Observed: 6; kg
